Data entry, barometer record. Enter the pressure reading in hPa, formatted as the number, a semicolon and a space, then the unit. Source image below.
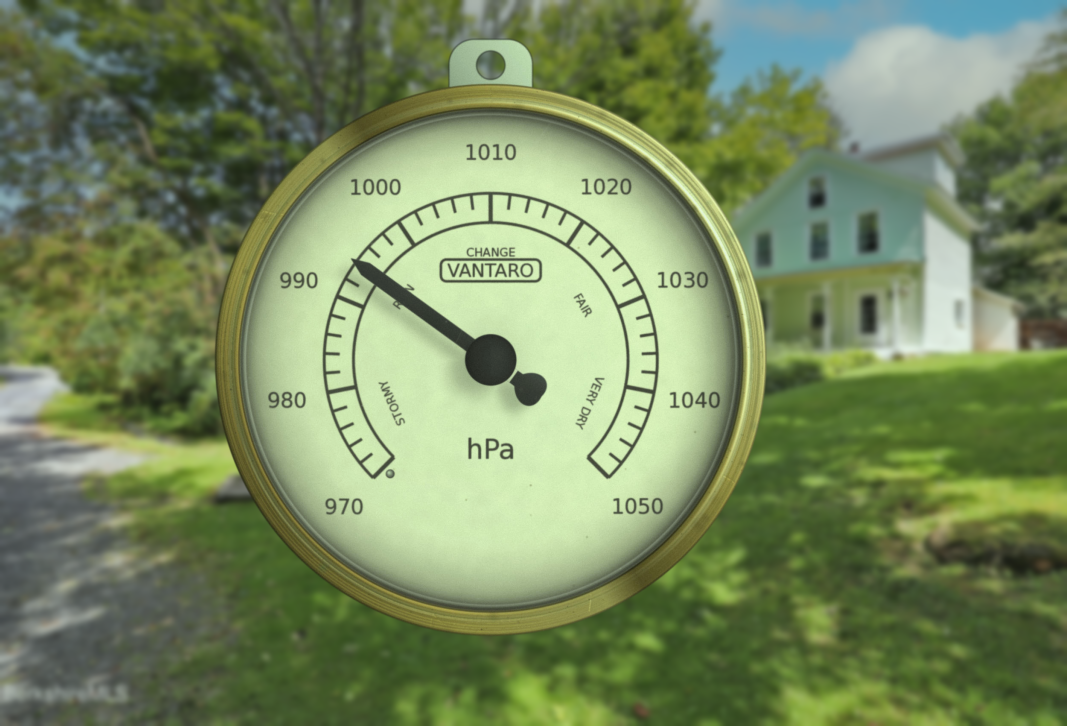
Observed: 994; hPa
